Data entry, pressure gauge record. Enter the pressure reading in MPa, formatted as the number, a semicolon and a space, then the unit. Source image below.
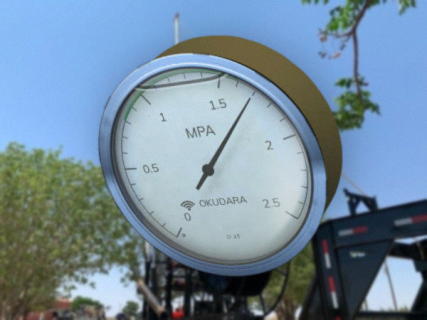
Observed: 1.7; MPa
